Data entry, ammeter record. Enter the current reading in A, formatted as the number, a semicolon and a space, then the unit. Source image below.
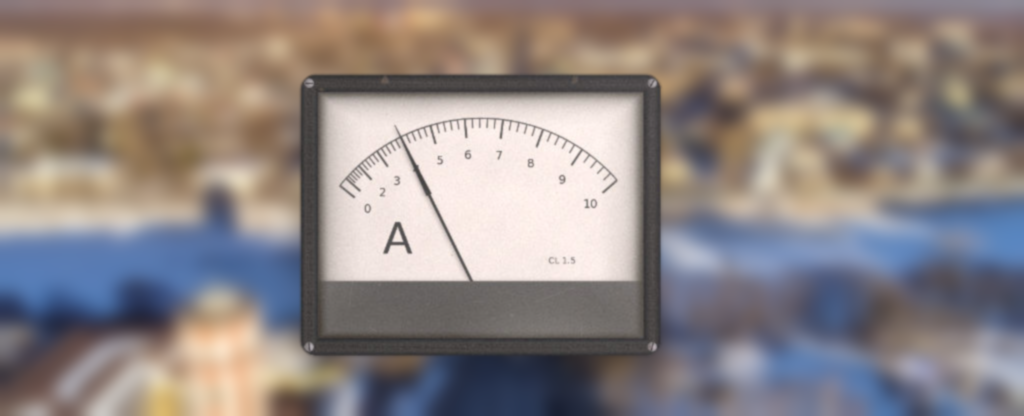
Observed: 4; A
